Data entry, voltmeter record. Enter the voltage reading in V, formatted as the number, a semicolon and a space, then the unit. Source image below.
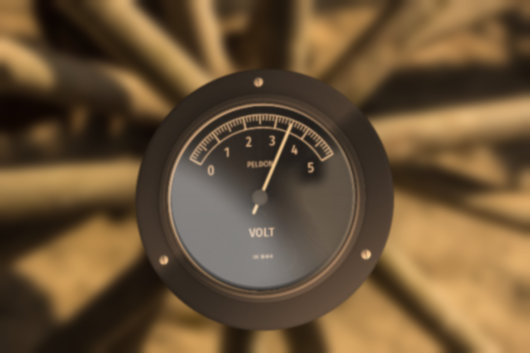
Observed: 3.5; V
